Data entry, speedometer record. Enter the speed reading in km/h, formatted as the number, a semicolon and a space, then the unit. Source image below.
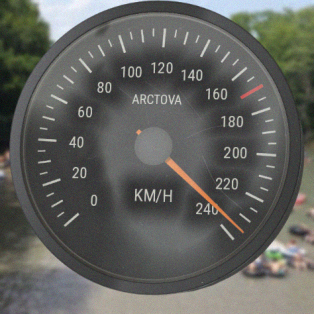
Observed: 235; km/h
